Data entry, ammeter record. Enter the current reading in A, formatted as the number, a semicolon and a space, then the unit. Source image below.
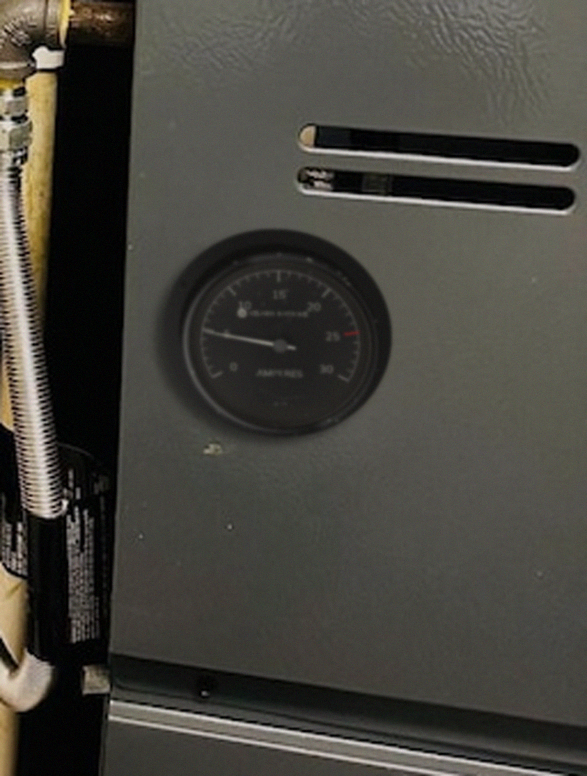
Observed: 5; A
